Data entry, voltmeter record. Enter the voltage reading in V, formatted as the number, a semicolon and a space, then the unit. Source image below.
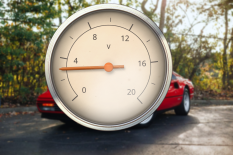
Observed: 3; V
